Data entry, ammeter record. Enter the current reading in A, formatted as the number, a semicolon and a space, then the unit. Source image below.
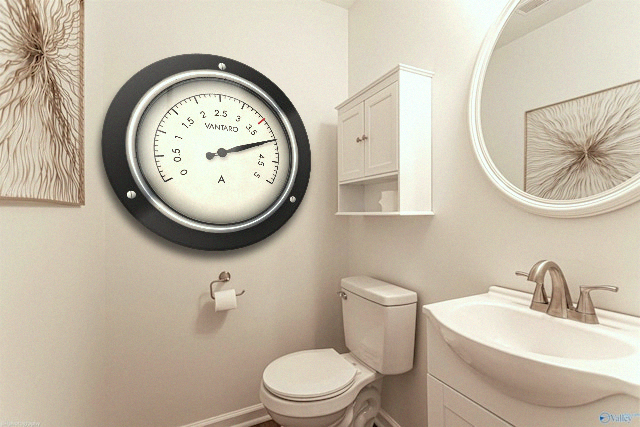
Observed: 4; A
